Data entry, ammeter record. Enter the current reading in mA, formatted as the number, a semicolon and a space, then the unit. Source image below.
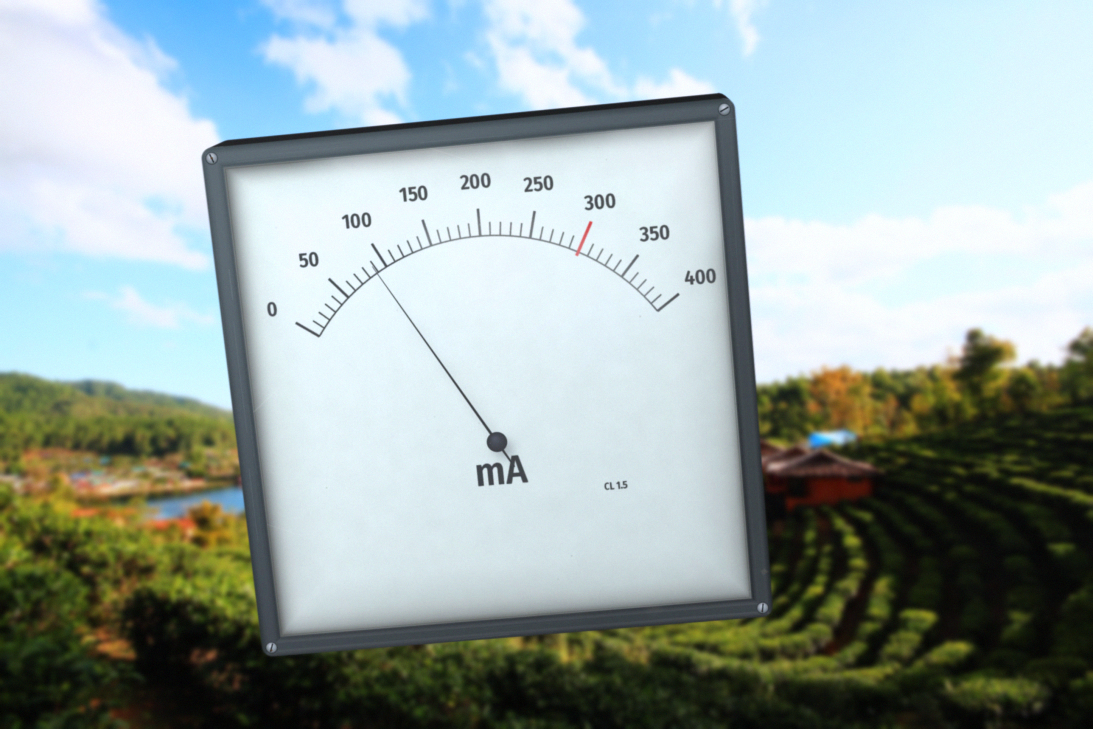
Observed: 90; mA
